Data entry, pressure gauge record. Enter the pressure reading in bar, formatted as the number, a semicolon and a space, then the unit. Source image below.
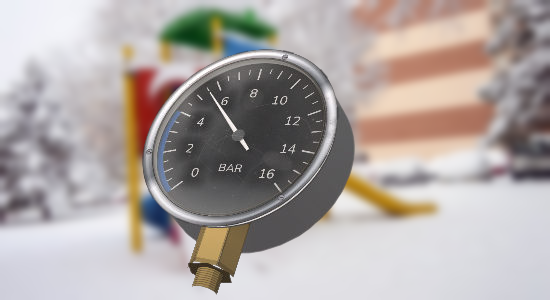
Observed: 5.5; bar
